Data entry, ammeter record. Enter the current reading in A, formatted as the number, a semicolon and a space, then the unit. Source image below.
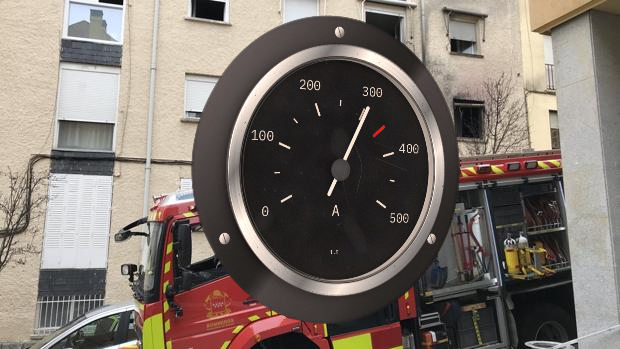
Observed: 300; A
